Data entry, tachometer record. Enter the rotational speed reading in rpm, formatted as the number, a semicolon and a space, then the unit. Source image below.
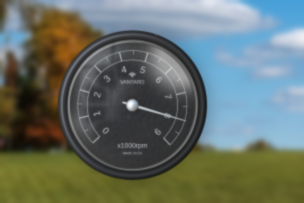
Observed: 8000; rpm
